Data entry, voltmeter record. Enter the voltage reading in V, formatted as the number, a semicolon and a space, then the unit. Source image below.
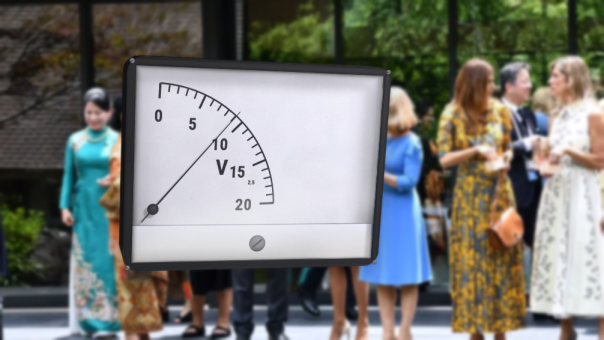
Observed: 9; V
